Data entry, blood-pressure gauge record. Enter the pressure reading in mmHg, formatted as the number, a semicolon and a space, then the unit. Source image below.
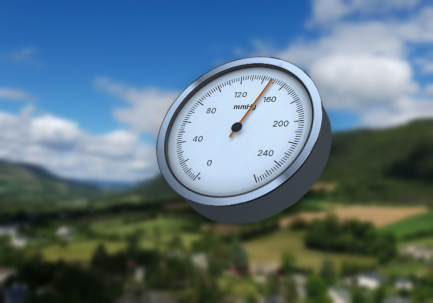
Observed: 150; mmHg
